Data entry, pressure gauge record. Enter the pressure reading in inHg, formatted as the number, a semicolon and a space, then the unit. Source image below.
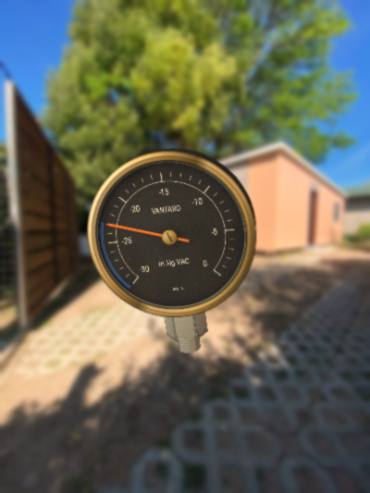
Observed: -23; inHg
